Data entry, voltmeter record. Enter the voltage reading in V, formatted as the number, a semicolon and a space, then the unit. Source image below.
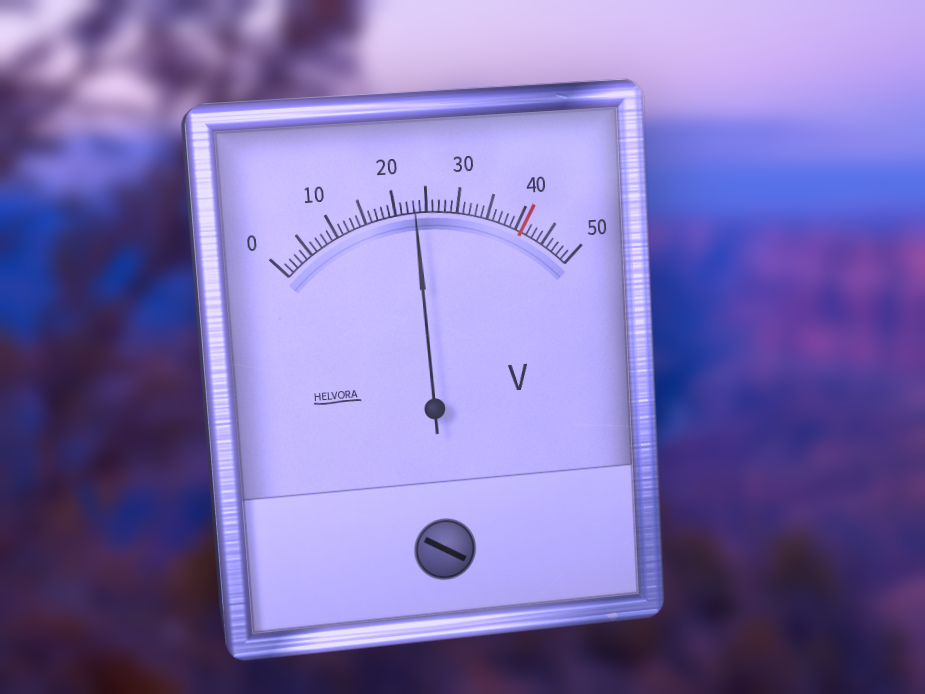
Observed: 23; V
